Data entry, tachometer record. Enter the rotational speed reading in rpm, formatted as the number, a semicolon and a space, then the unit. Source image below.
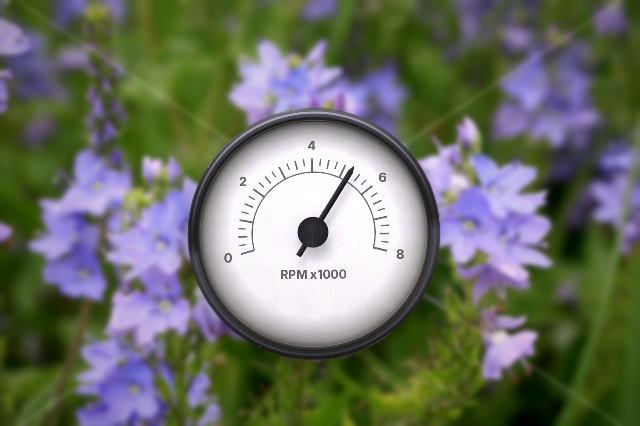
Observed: 5250; rpm
